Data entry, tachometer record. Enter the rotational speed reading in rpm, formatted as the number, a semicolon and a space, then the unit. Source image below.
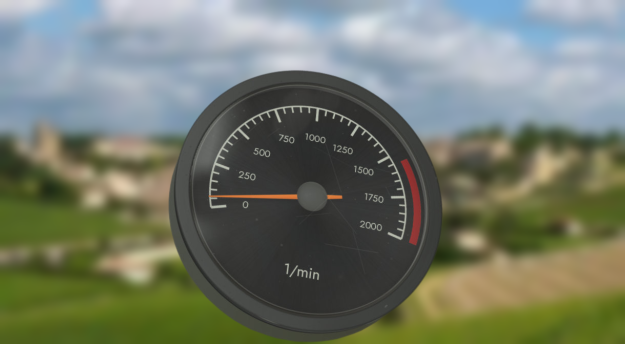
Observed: 50; rpm
